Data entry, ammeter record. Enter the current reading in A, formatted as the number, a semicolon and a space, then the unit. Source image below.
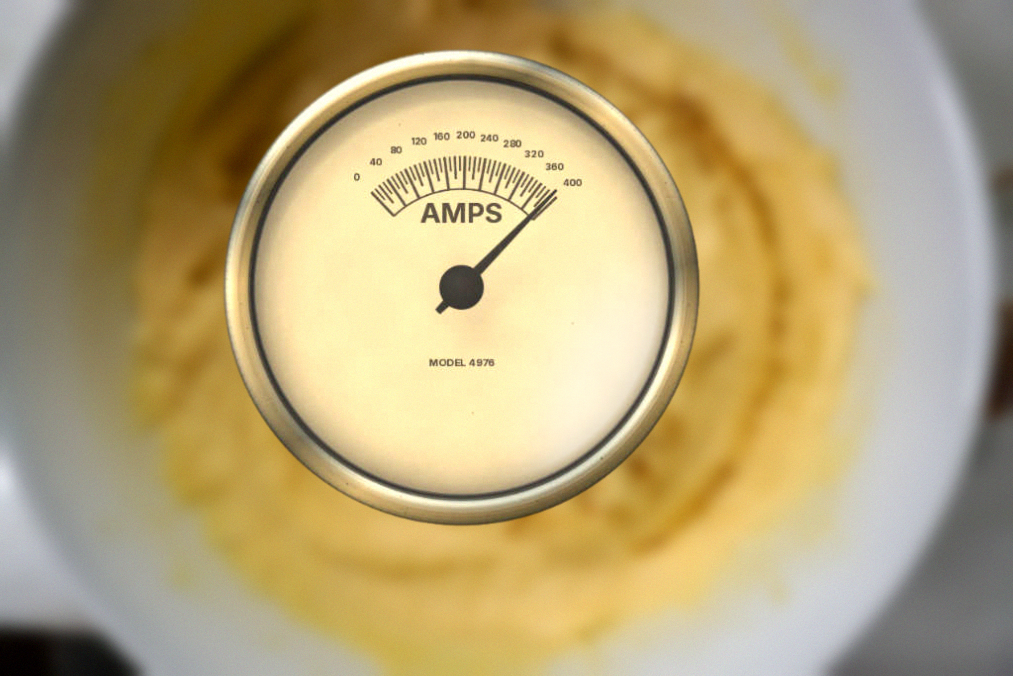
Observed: 390; A
